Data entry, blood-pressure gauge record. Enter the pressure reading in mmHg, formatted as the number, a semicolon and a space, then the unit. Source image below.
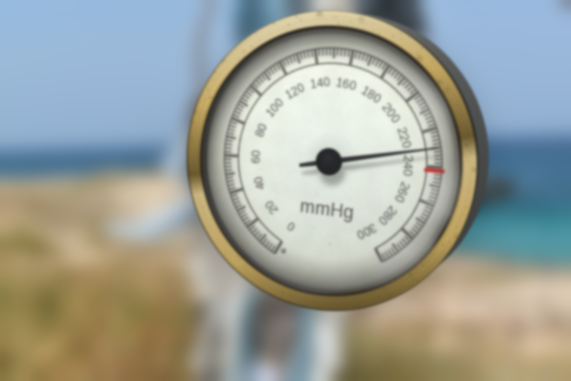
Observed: 230; mmHg
